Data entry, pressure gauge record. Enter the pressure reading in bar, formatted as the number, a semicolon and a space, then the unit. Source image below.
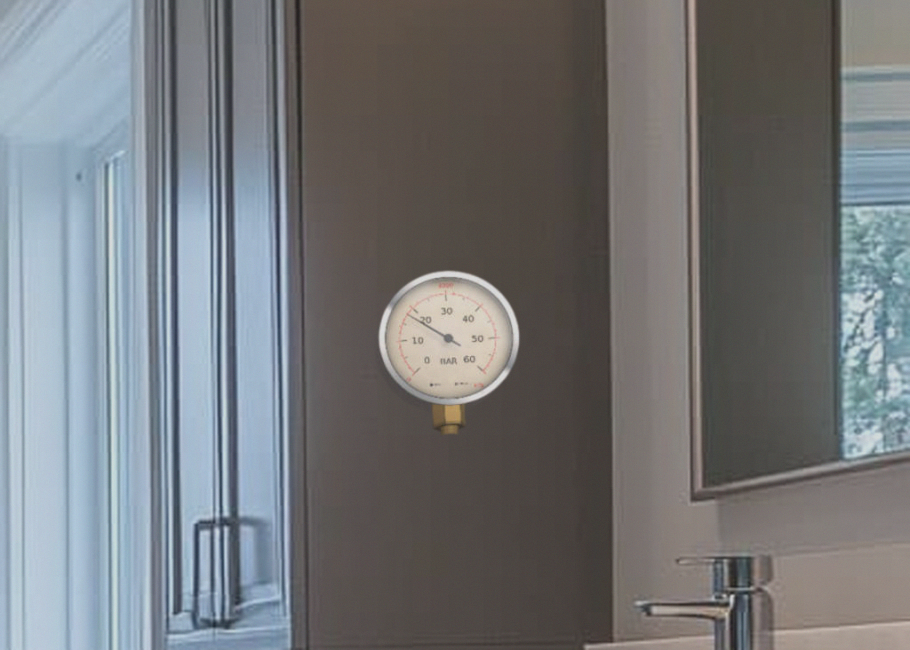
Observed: 17.5; bar
